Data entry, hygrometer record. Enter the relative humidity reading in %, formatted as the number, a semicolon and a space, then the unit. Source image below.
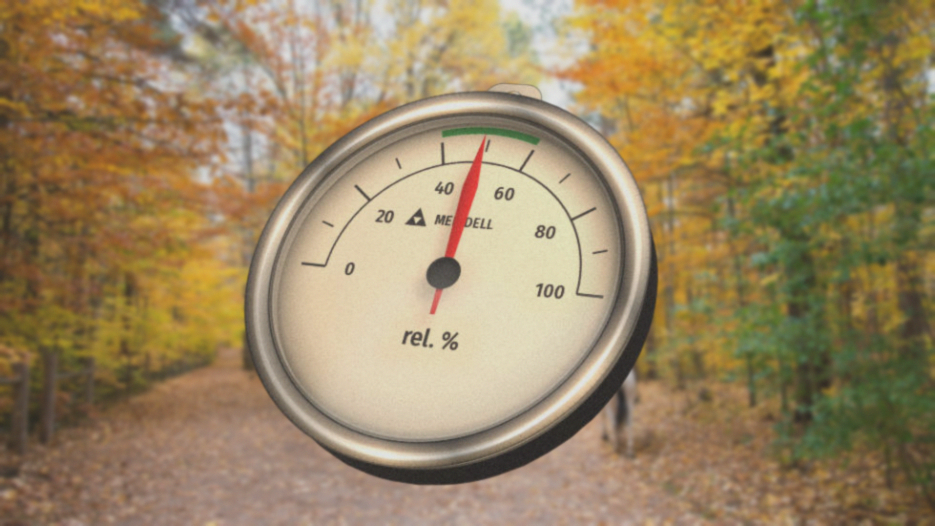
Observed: 50; %
